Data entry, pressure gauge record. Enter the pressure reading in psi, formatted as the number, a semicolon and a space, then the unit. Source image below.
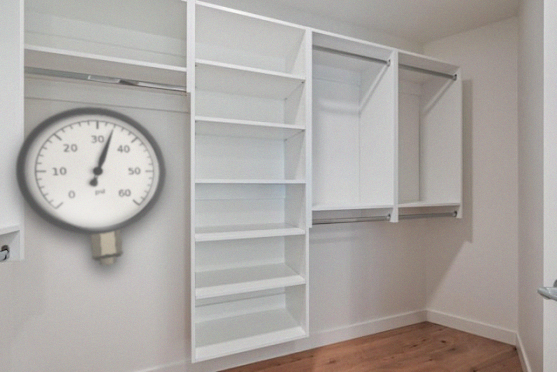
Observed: 34; psi
